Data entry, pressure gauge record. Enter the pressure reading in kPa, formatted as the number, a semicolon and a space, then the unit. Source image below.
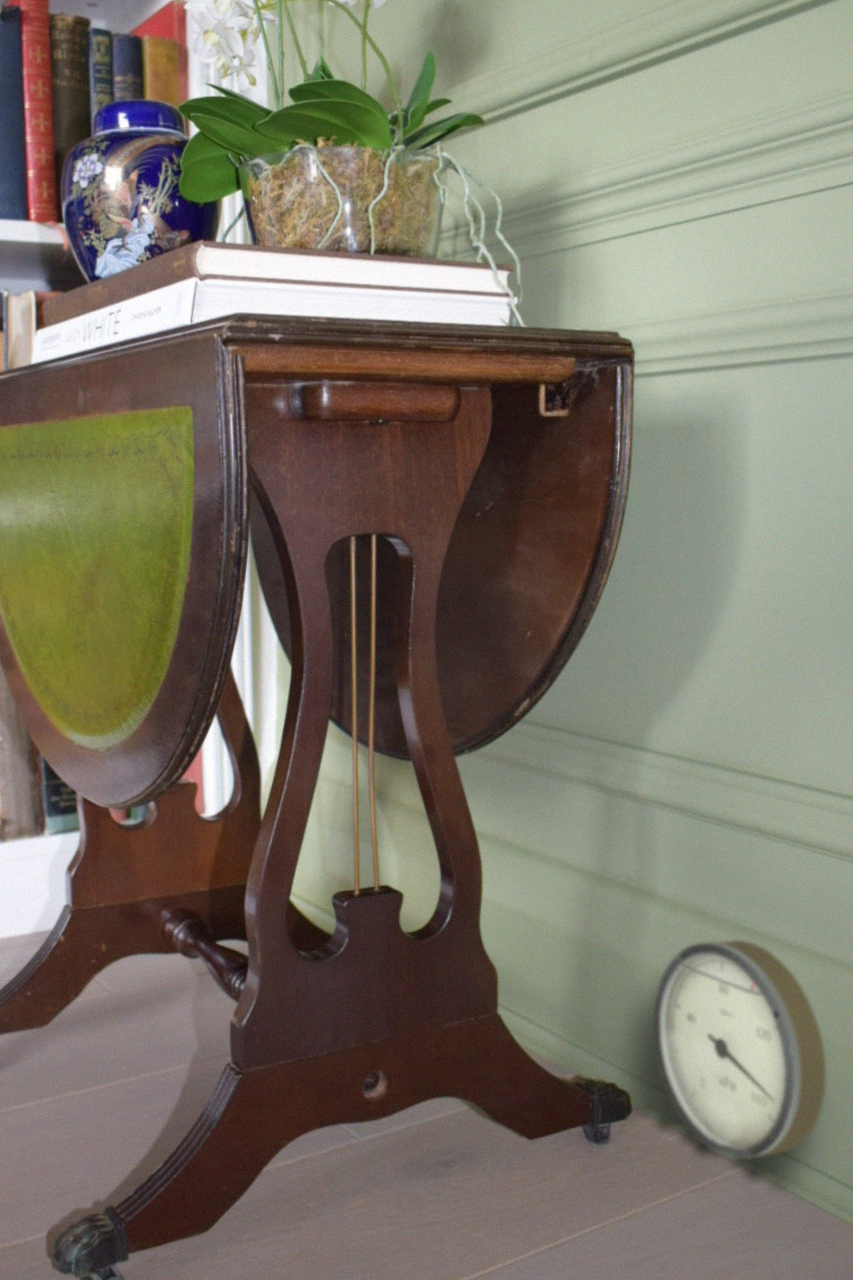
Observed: 150; kPa
